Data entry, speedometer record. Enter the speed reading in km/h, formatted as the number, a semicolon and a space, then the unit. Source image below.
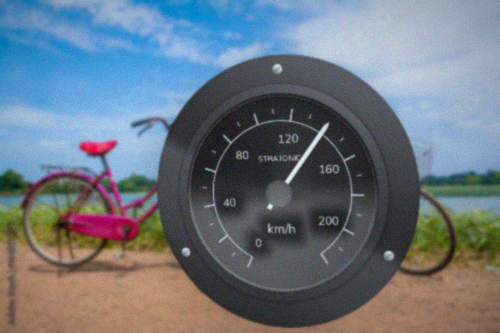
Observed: 140; km/h
